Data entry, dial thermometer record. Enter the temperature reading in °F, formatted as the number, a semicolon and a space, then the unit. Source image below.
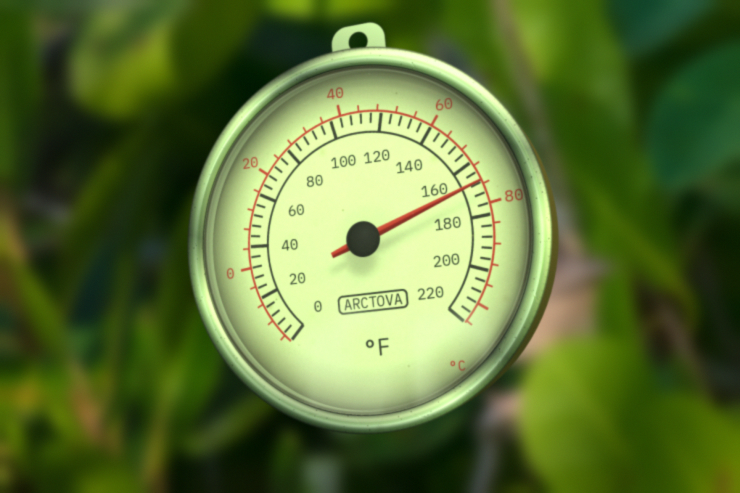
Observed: 168; °F
